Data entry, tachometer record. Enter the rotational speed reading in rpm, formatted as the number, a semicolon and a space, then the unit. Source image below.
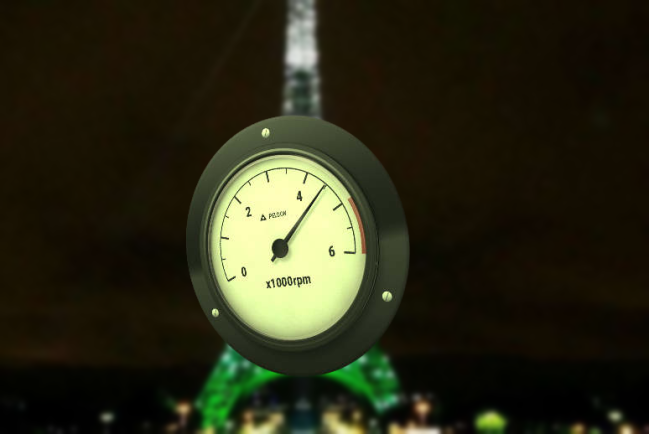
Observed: 4500; rpm
